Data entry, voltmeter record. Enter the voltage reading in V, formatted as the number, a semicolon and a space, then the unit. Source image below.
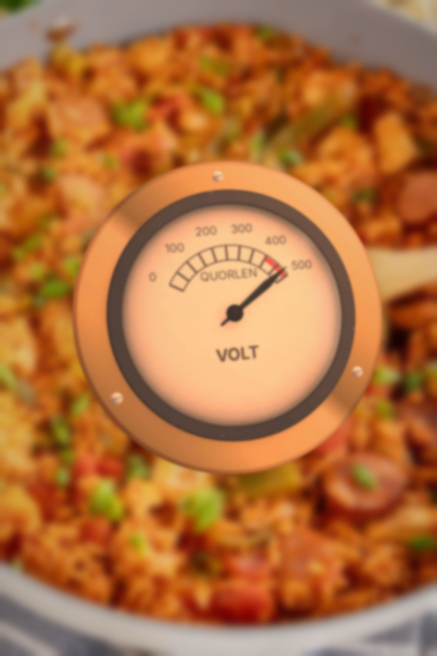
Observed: 475; V
